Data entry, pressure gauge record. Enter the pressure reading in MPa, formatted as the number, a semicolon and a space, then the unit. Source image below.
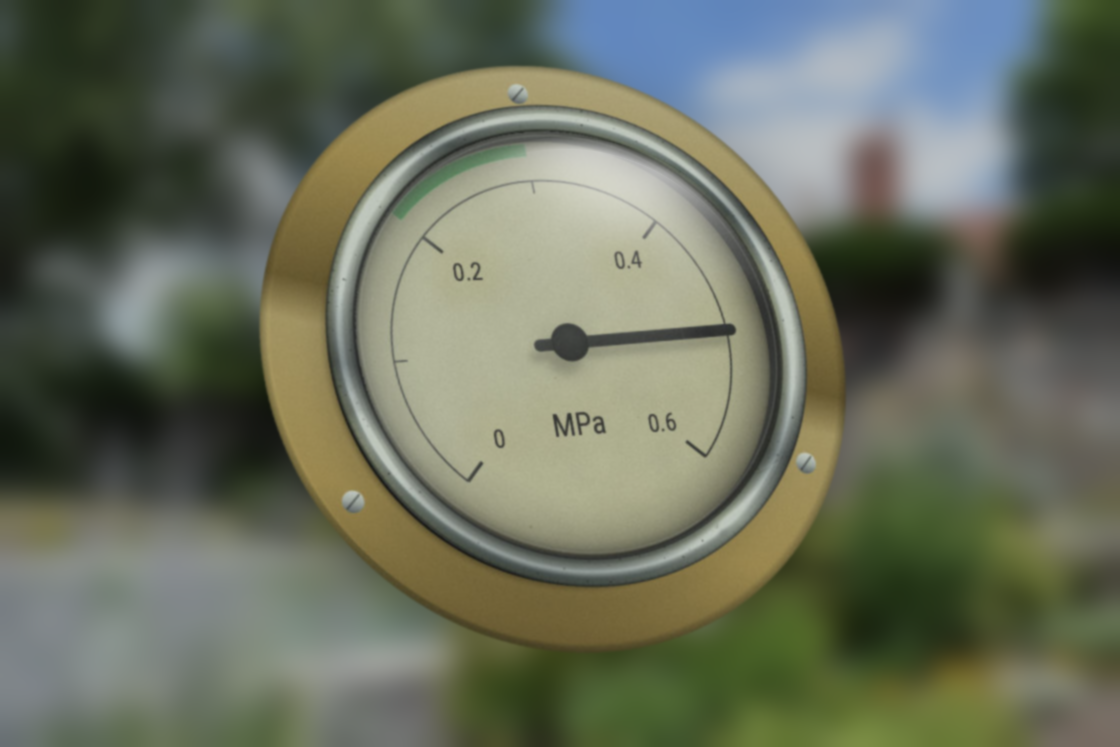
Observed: 0.5; MPa
